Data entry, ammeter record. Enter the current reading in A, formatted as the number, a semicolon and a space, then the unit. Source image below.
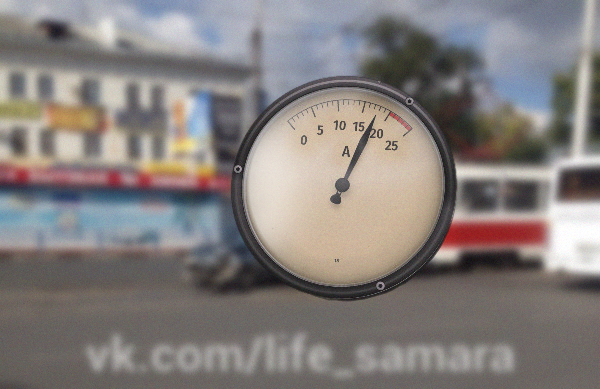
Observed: 18; A
